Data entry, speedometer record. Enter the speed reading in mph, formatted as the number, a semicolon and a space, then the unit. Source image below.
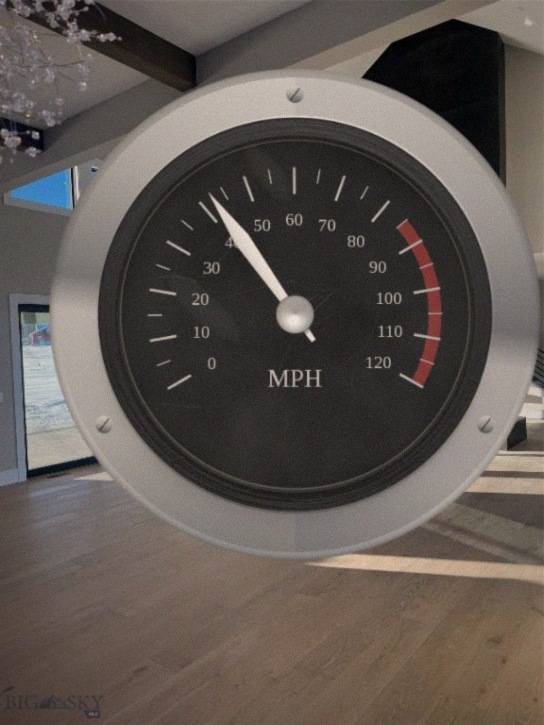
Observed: 42.5; mph
